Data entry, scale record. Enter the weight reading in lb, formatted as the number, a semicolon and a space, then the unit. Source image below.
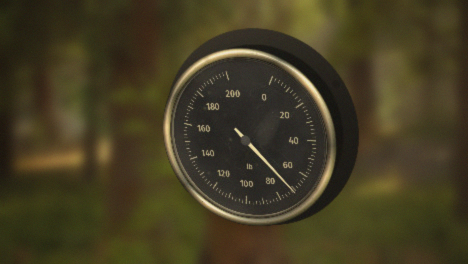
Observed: 70; lb
